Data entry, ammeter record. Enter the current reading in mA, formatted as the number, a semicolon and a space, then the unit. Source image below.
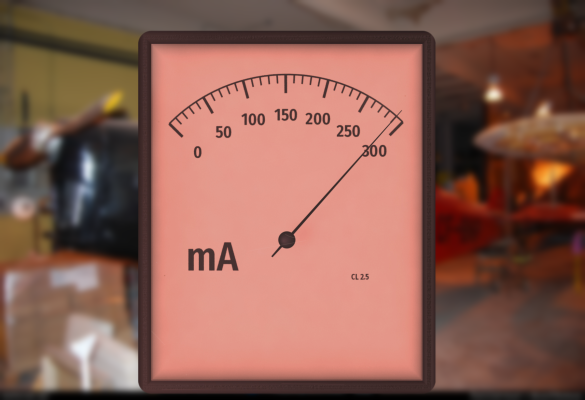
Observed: 290; mA
